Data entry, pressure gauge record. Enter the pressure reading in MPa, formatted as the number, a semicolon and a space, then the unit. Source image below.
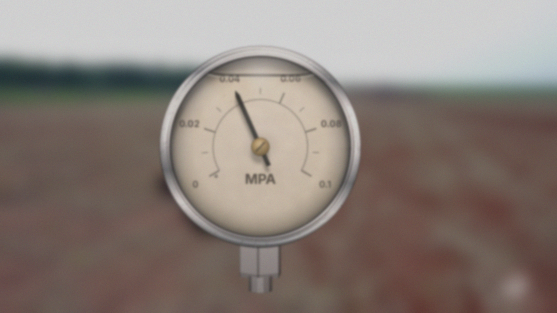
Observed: 0.04; MPa
